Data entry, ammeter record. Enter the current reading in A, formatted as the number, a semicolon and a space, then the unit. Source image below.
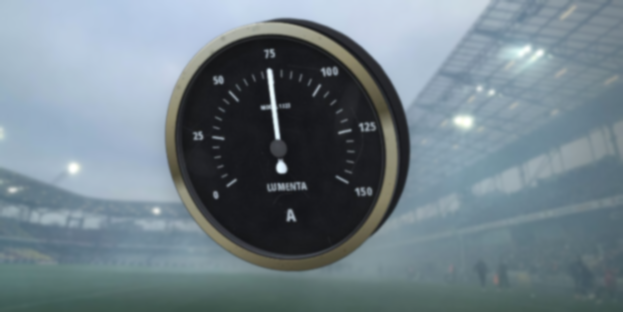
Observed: 75; A
